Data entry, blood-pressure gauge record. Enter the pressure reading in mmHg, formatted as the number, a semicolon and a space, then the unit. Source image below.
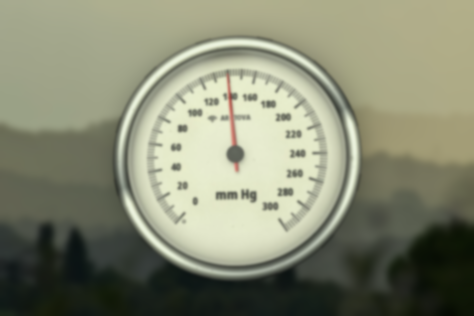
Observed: 140; mmHg
